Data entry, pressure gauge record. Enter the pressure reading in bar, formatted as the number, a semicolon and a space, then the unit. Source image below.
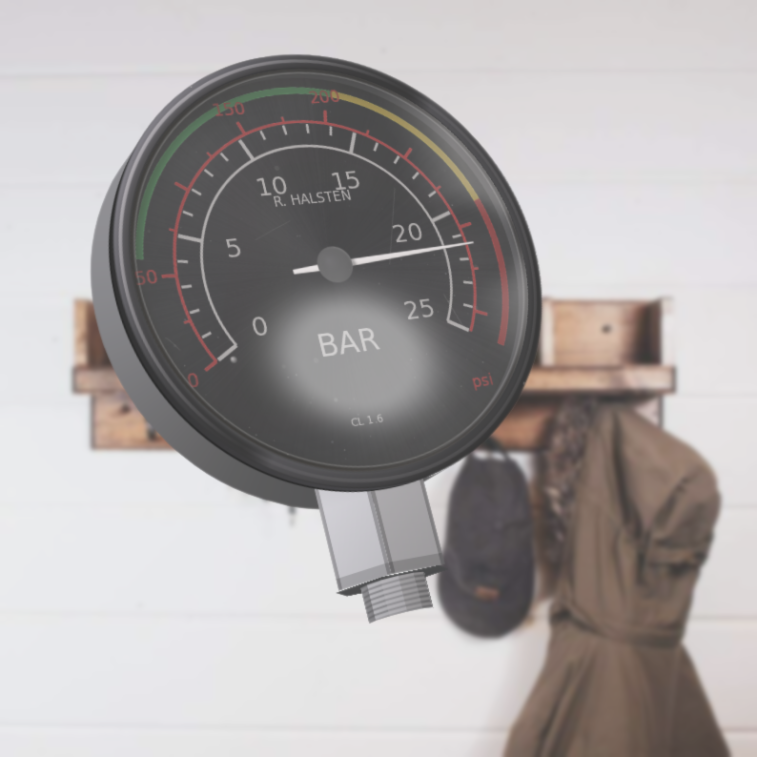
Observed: 21.5; bar
